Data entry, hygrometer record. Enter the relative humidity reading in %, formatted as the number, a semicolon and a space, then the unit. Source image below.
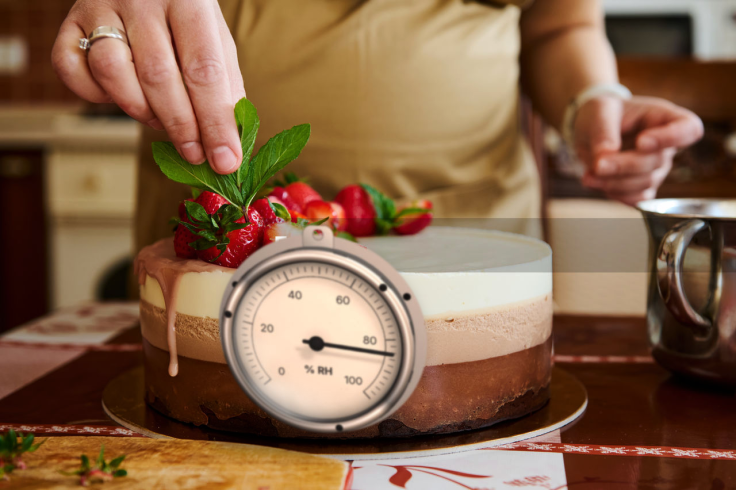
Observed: 84; %
